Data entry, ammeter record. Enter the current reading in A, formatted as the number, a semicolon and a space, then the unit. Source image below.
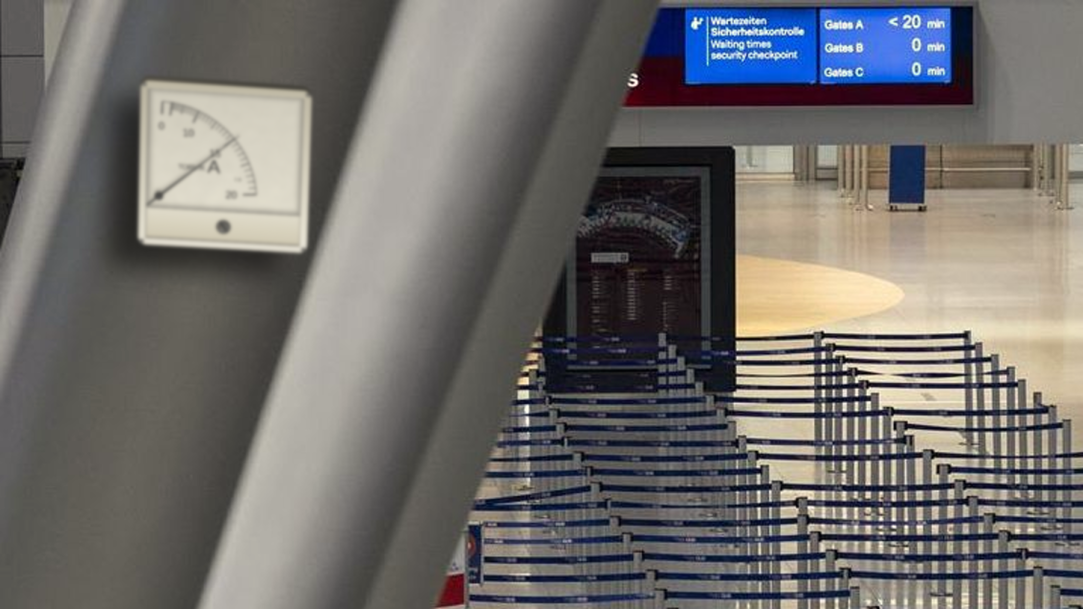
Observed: 15; A
